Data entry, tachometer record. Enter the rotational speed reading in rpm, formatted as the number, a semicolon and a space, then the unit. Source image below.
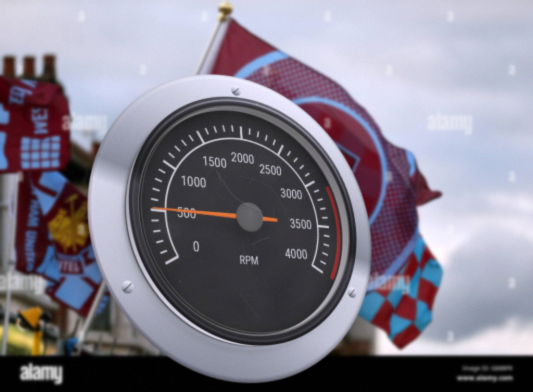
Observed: 500; rpm
